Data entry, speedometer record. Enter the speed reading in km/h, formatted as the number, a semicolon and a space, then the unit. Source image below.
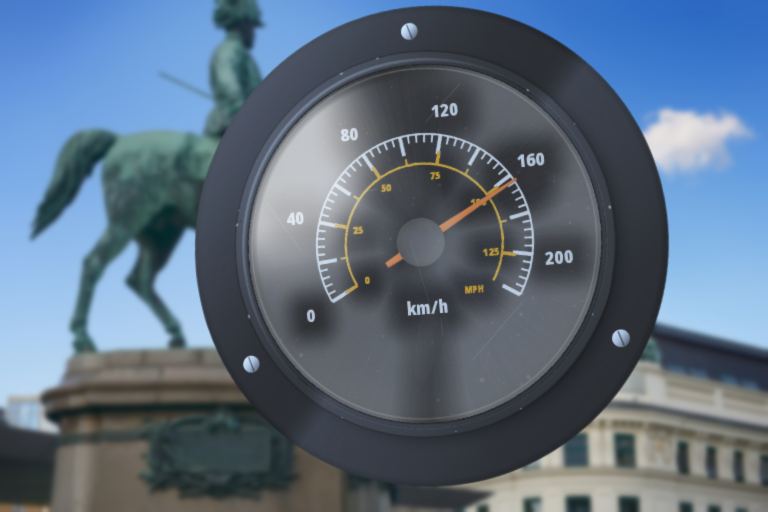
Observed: 164; km/h
